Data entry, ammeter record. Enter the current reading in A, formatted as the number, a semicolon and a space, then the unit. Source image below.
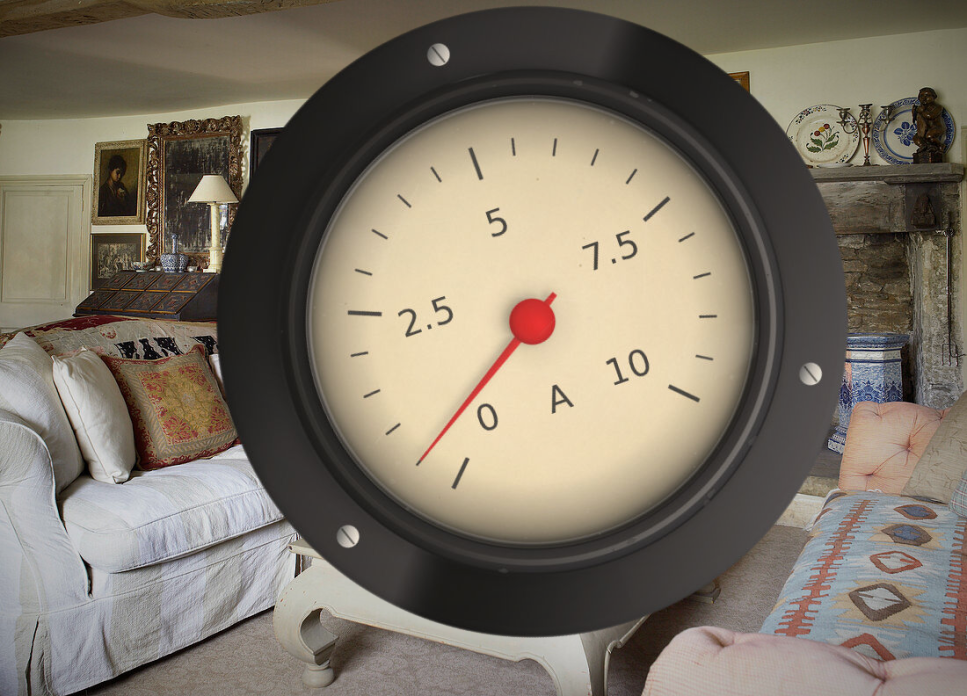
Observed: 0.5; A
